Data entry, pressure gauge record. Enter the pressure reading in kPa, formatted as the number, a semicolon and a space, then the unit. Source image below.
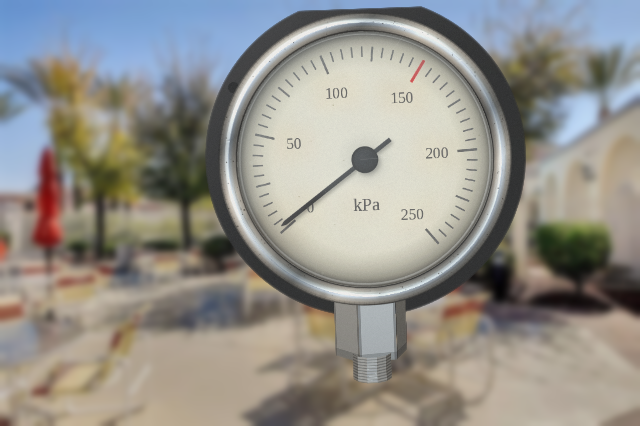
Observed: 2.5; kPa
